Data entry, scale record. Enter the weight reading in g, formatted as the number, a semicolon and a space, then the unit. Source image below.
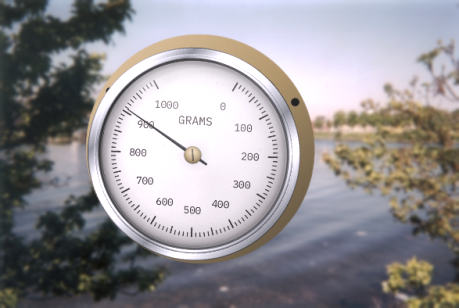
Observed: 910; g
